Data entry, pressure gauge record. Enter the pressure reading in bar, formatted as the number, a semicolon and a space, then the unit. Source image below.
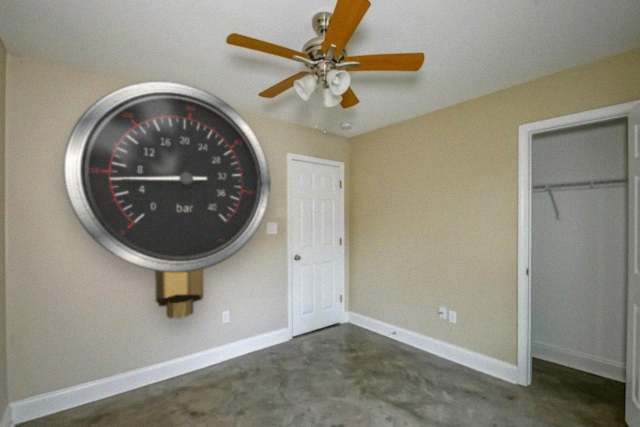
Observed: 6; bar
